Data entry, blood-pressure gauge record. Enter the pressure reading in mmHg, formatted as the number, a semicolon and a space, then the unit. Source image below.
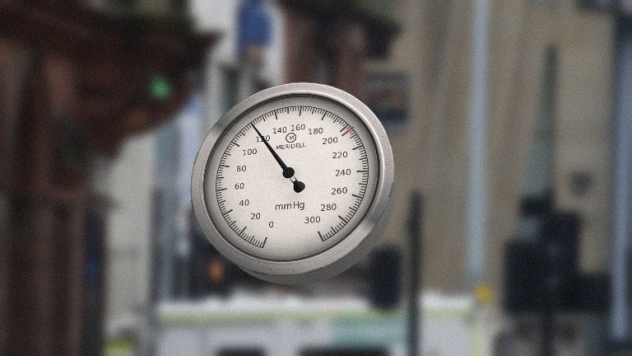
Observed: 120; mmHg
